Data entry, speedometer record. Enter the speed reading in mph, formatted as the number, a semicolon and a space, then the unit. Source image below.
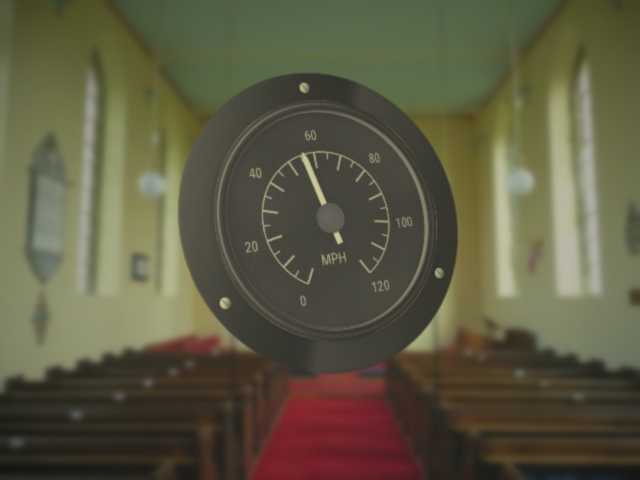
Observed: 55; mph
